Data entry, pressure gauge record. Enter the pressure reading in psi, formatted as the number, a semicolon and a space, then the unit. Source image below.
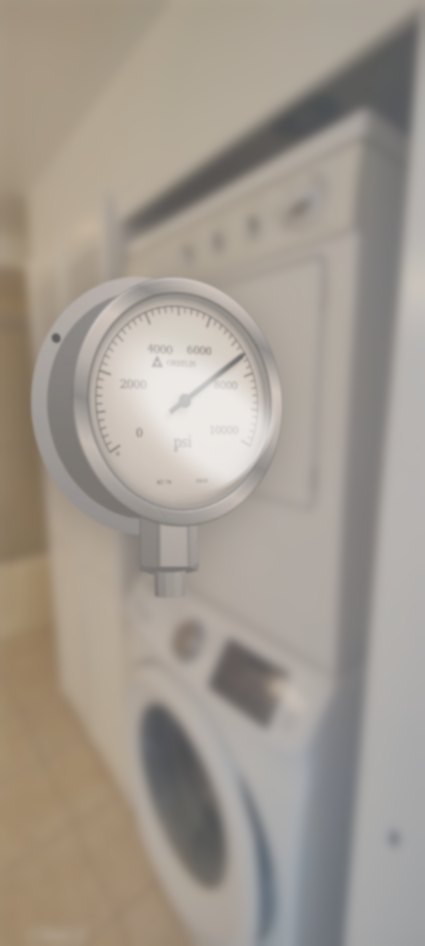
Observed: 7400; psi
